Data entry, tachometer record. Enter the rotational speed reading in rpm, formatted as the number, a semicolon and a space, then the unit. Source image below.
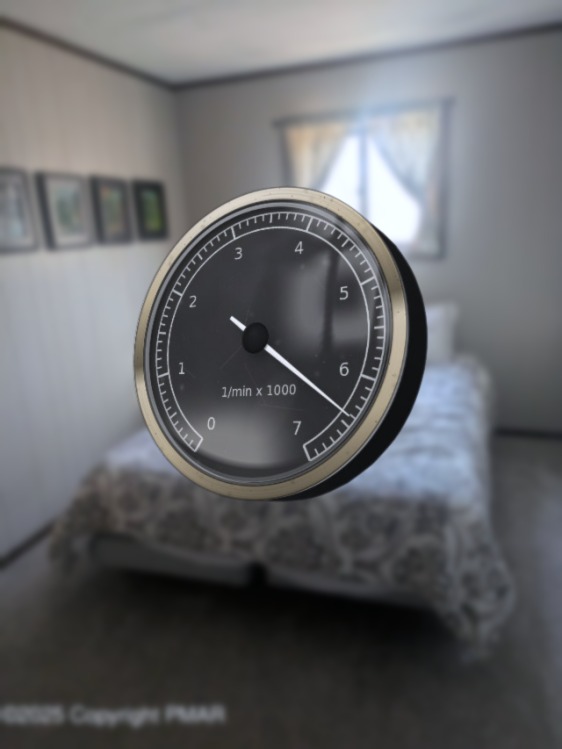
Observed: 6400; rpm
